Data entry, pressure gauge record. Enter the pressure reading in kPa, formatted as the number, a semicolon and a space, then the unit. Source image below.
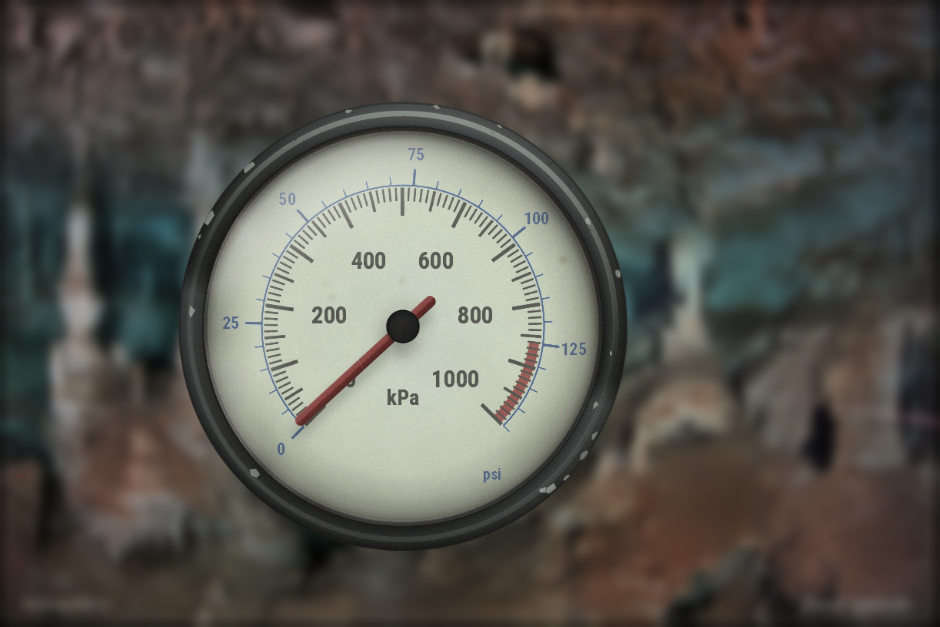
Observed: 10; kPa
